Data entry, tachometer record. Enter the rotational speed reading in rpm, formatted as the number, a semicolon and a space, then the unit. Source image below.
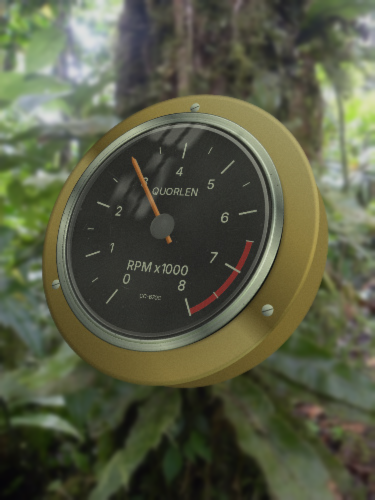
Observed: 3000; rpm
